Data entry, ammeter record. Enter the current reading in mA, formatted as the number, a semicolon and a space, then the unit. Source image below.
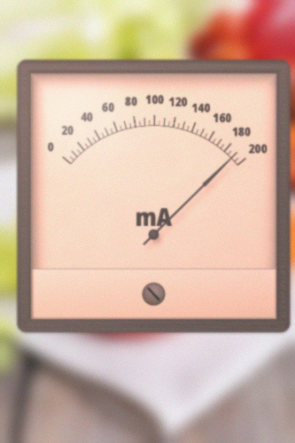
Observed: 190; mA
